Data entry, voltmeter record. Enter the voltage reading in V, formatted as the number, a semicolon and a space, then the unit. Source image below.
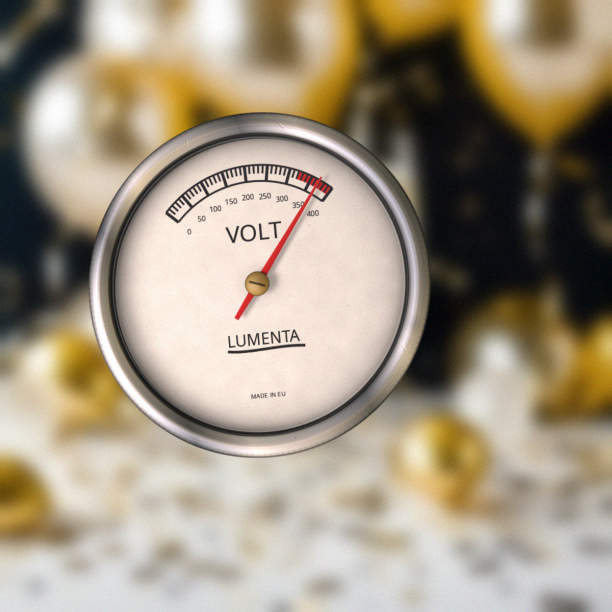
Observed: 370; V
